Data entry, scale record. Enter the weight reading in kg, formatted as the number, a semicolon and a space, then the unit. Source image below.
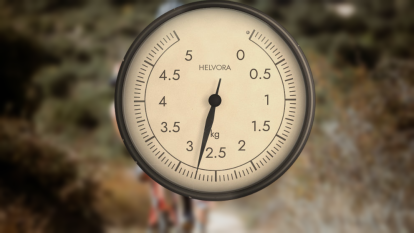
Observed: 2.75; kg
